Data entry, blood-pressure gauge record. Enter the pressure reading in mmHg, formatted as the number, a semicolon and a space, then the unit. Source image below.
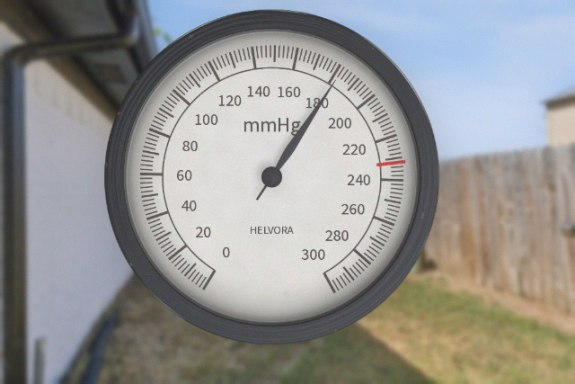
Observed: 182; mmHg
